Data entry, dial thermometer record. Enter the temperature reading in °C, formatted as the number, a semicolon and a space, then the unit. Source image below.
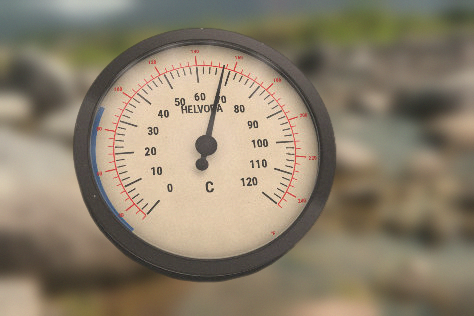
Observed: 68; °C
